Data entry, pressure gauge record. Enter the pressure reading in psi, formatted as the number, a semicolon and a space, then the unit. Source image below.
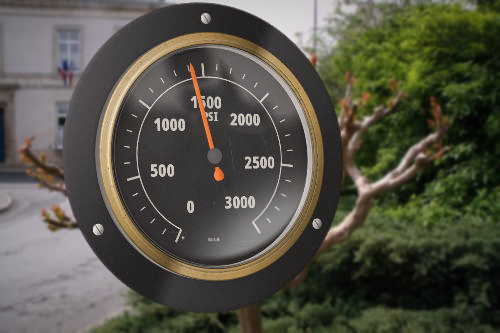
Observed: 1400; psi
